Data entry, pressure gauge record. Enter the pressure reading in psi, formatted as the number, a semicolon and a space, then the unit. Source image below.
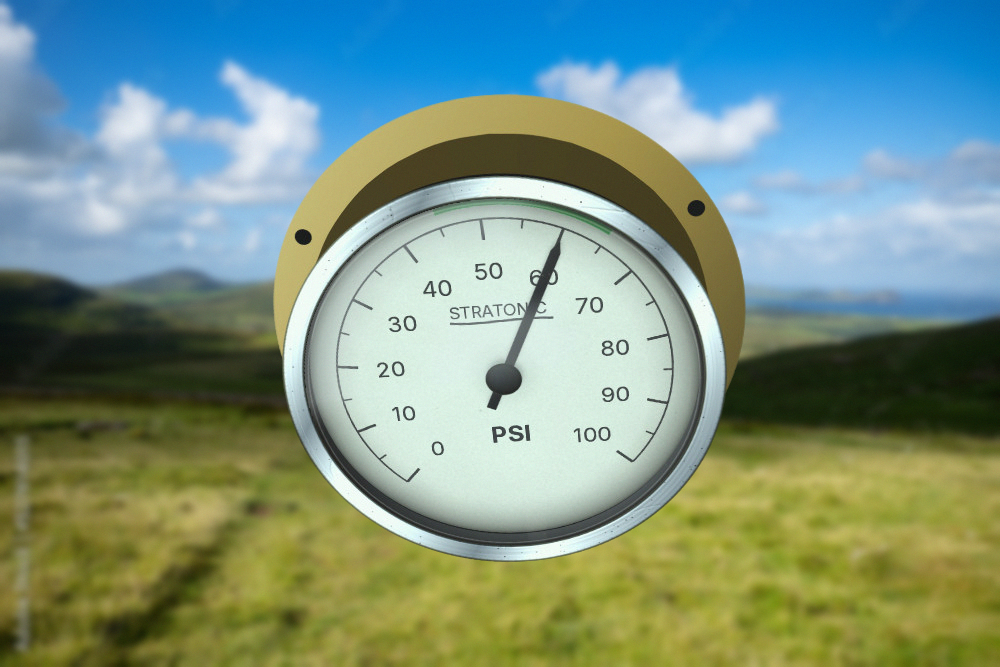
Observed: 60; psi
